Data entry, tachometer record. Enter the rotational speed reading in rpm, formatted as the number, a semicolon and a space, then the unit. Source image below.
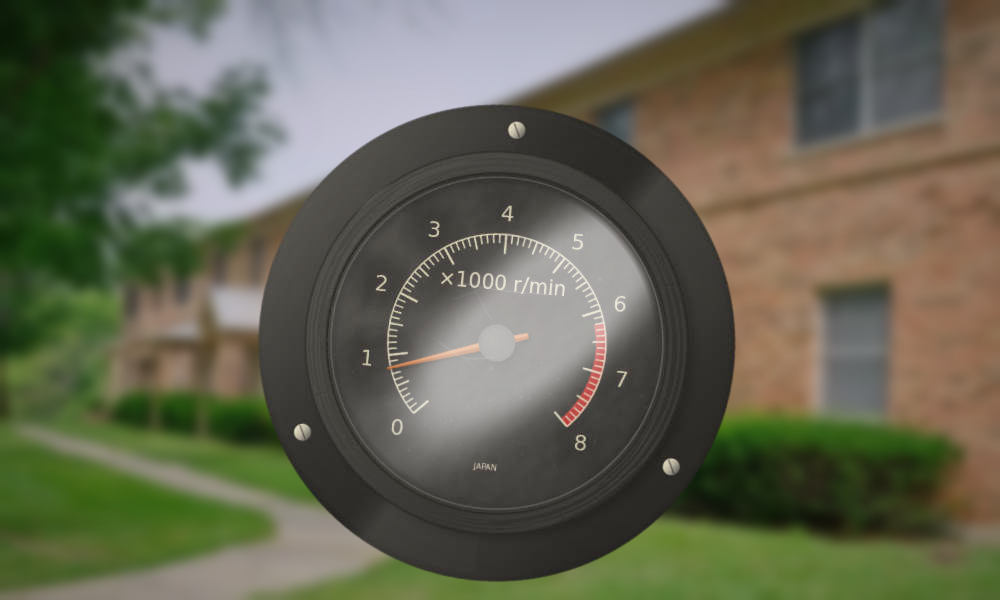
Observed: 800; rpm
